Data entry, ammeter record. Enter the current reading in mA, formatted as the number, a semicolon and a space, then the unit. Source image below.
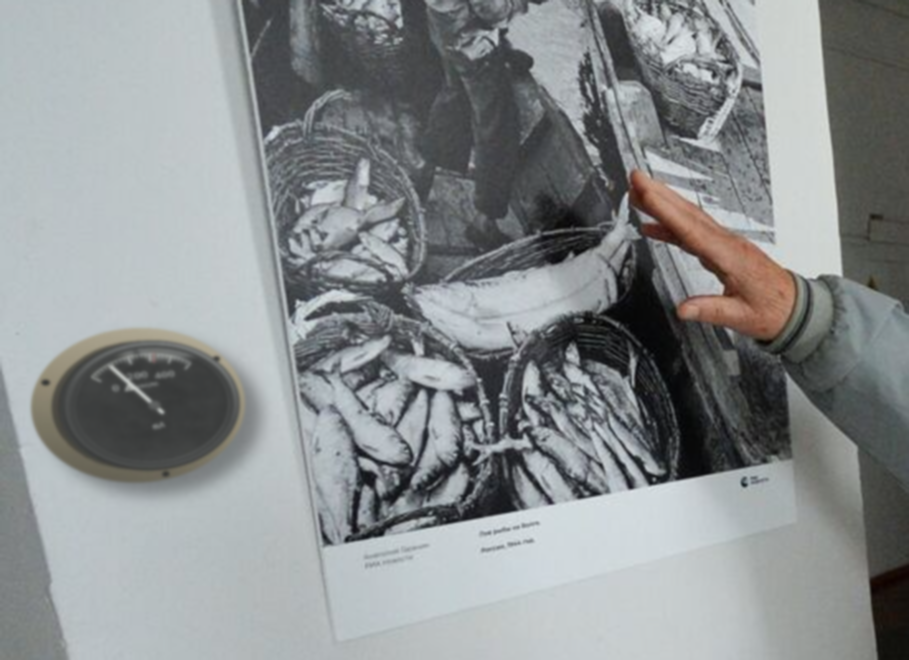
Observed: 100; mA
